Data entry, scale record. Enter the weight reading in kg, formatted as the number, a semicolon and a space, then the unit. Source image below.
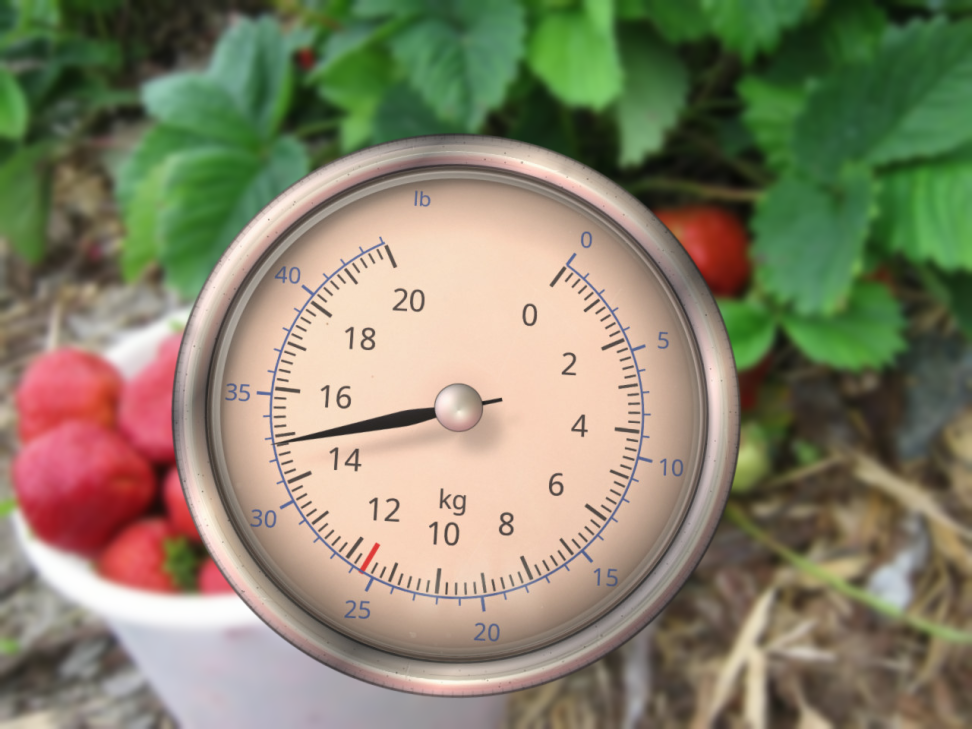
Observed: 14.8; kg
